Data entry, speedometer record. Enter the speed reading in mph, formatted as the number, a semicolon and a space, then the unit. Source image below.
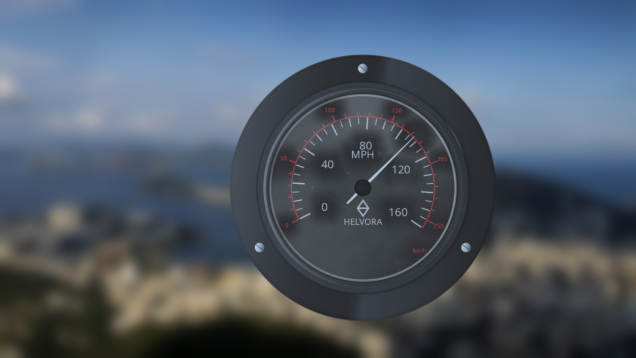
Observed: 107.5; mph
